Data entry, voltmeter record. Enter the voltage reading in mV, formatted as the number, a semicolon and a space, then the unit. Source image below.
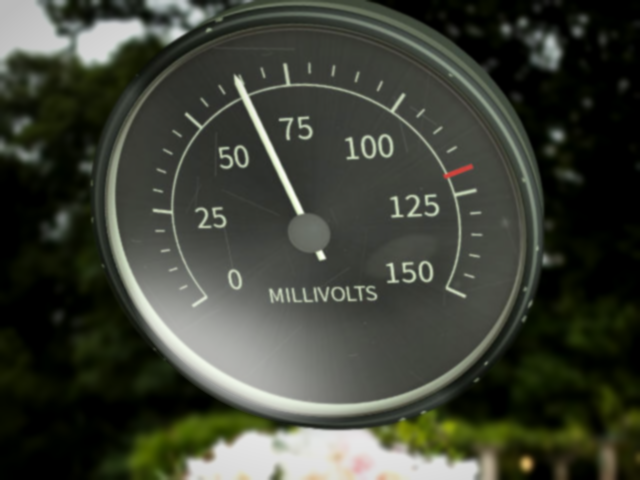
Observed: 65; mV
